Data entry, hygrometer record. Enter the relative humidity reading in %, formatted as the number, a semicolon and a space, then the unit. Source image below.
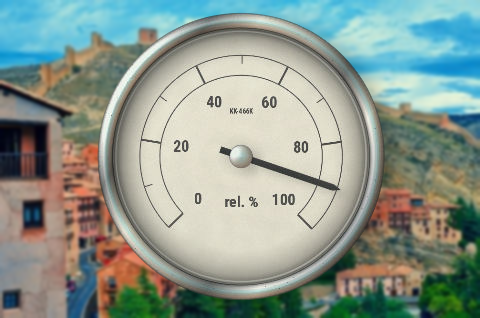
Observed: 90; %
